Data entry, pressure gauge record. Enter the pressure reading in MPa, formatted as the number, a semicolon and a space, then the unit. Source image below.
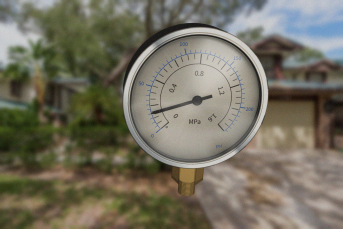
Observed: 0.15; MPa
